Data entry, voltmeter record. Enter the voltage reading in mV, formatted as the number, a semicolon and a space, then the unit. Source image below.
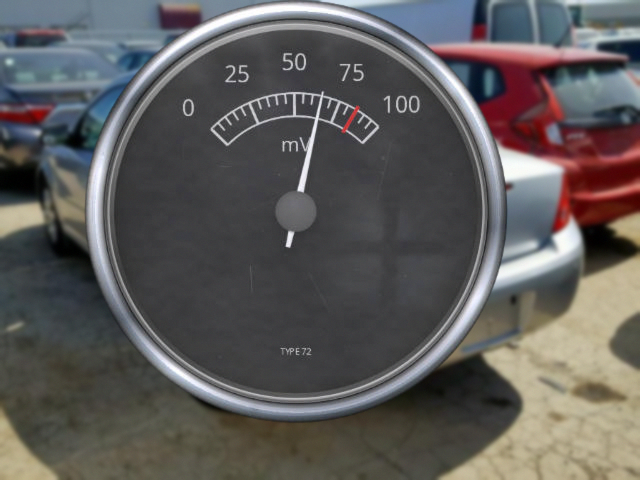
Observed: 65; mV
